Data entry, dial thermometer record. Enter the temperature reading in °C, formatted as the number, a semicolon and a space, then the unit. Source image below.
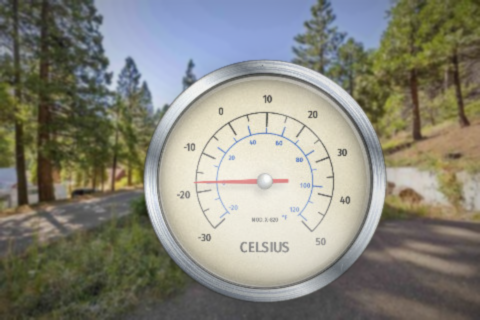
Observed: -17.5; °C
